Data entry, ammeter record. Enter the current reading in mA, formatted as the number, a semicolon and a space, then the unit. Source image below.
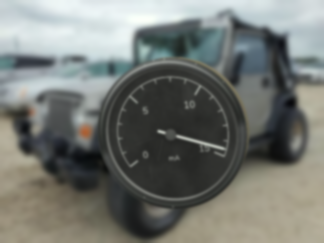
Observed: 14.5; mA
